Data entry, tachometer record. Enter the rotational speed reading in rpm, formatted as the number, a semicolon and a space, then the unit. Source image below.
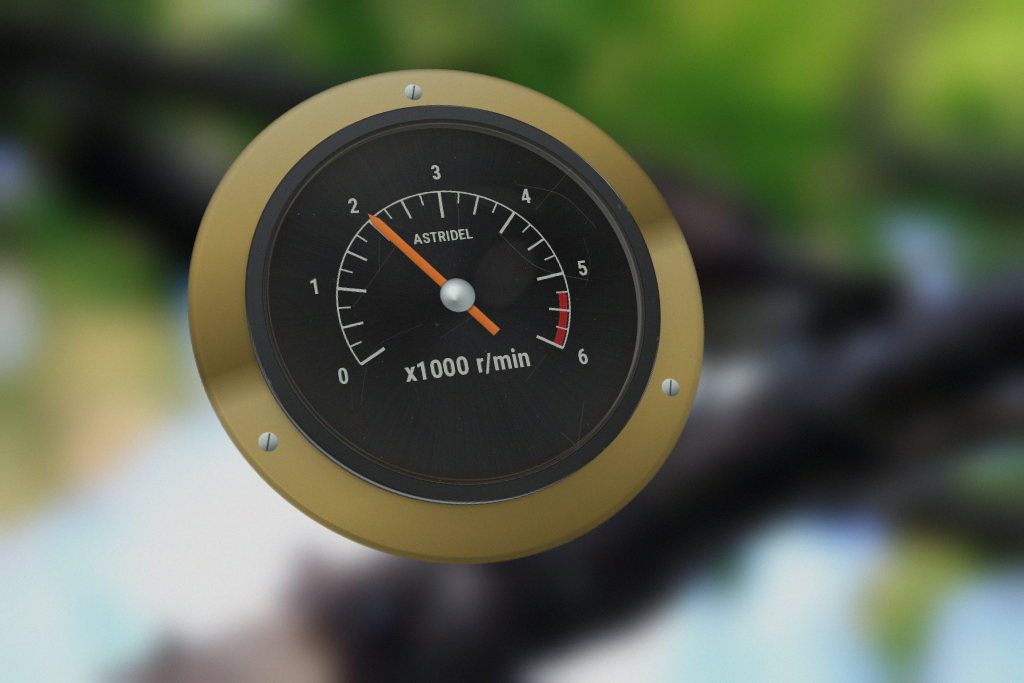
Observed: 2000; rpm
